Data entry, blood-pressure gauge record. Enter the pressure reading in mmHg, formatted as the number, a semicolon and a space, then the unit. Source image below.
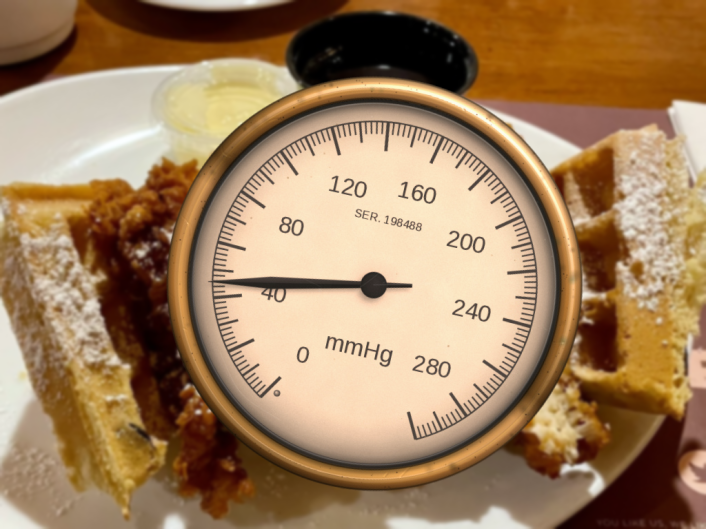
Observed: 46; mmHg
